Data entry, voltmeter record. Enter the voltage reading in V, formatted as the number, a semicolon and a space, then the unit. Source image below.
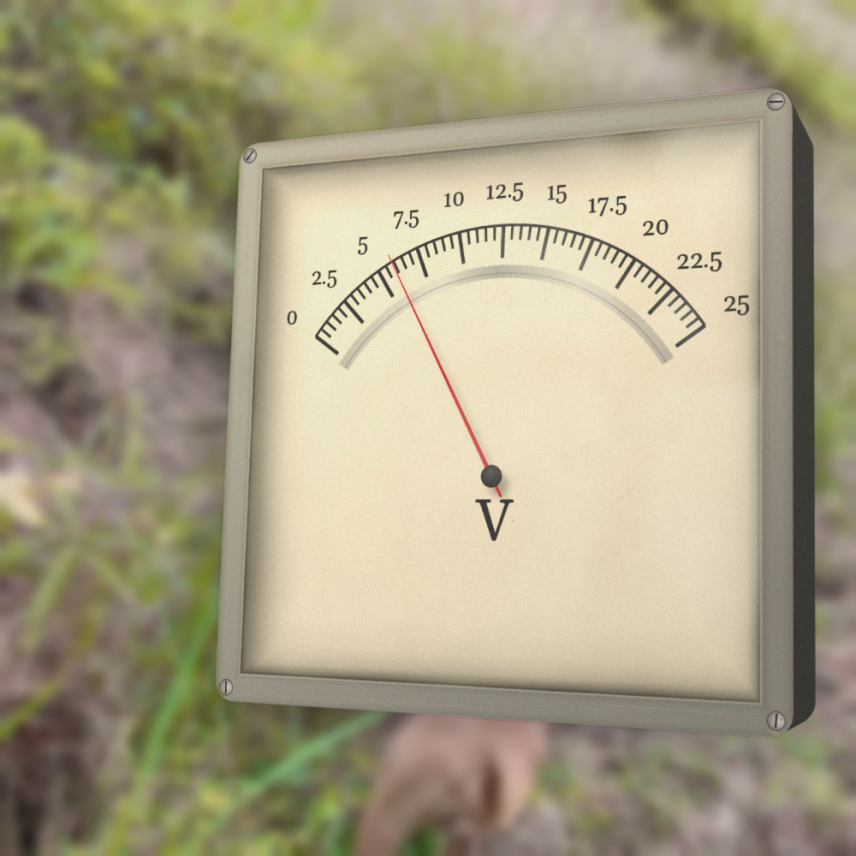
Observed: 6; V
